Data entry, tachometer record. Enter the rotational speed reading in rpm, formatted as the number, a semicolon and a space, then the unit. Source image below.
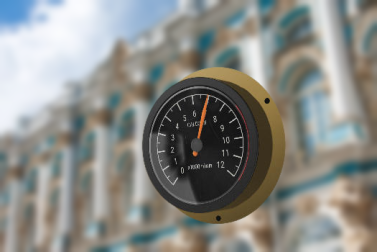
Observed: 7000; rpm
